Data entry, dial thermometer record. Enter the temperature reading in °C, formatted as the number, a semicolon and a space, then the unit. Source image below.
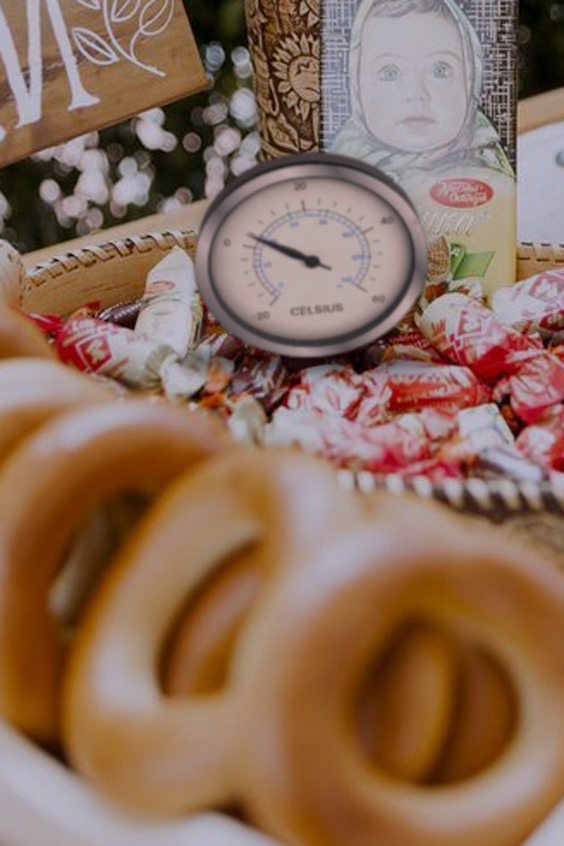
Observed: 4; °C
